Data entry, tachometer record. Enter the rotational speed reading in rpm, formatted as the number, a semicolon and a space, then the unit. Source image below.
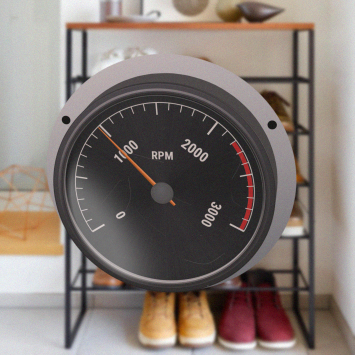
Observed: 1000; rpm
